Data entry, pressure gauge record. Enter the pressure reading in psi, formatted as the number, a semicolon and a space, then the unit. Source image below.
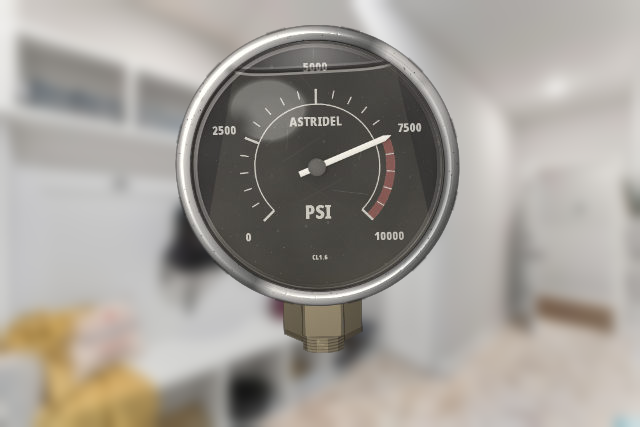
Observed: 7500; psi
